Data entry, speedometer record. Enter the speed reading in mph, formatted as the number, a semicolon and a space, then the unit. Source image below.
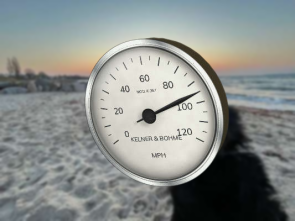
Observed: 95; mph
